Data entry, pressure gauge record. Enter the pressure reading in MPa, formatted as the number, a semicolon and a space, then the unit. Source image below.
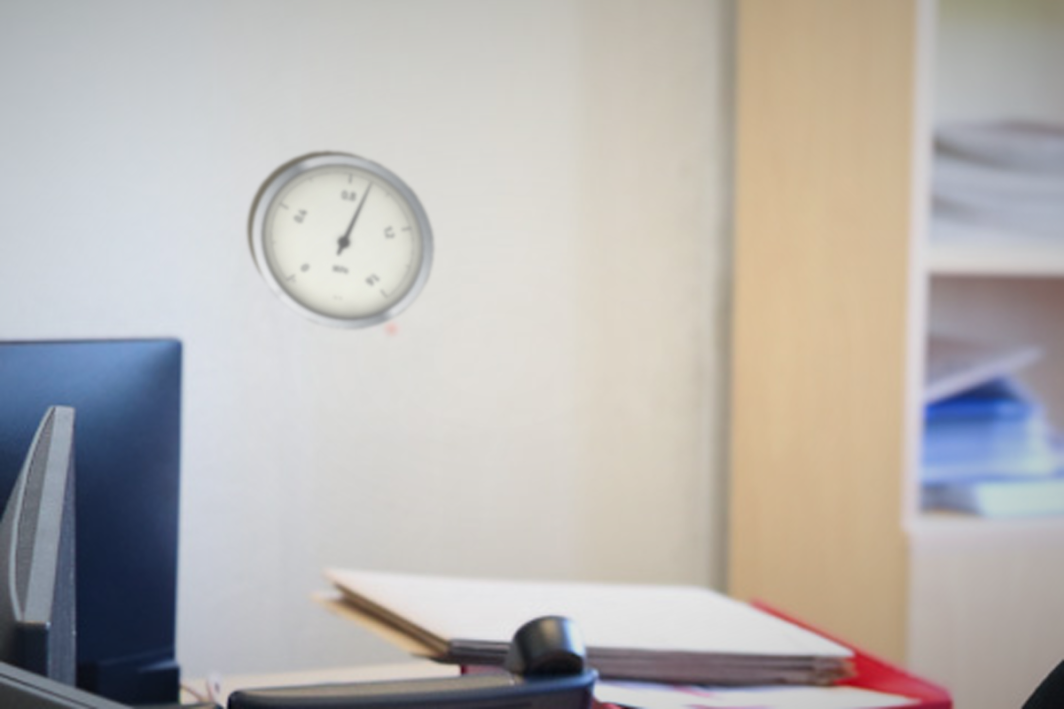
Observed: 0.9; MPa
